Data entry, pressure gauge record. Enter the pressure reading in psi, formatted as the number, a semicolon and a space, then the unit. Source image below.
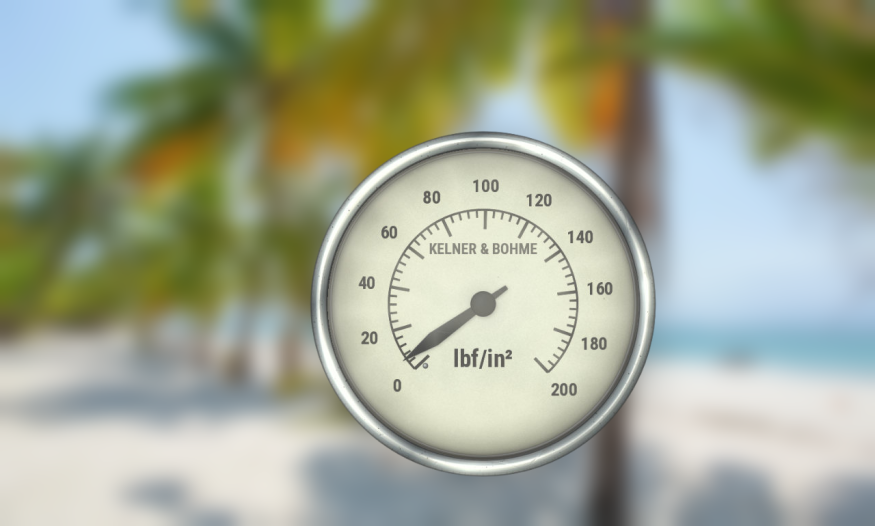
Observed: 6; psi
